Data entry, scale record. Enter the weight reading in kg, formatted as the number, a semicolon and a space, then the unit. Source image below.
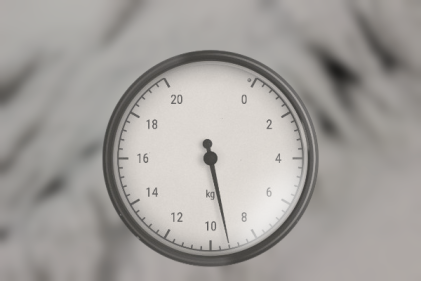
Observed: 9.2; kg
